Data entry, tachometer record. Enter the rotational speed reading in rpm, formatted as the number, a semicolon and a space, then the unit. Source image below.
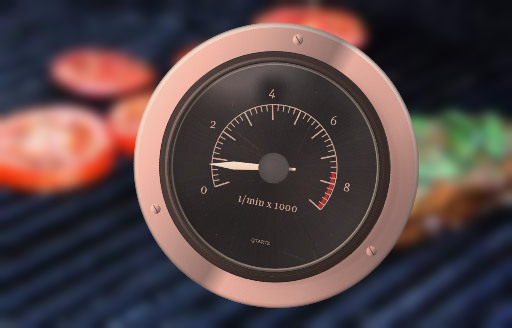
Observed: 800; rpm
